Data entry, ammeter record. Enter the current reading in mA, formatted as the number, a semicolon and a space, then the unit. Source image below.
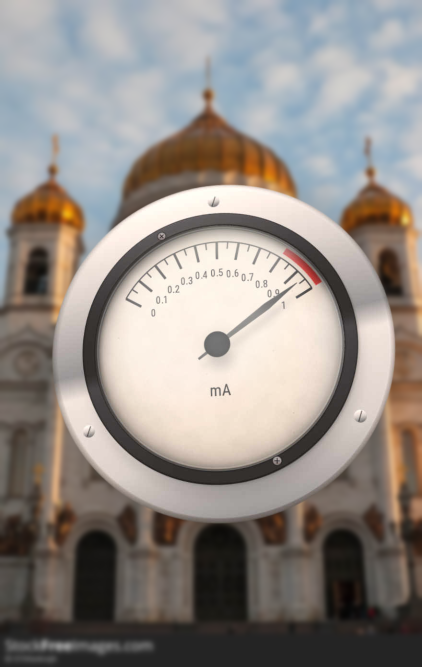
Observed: 0.95; mA
